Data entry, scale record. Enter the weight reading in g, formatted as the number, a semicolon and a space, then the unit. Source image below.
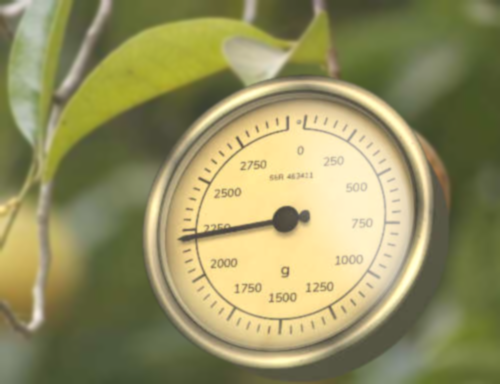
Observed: 2200; g
